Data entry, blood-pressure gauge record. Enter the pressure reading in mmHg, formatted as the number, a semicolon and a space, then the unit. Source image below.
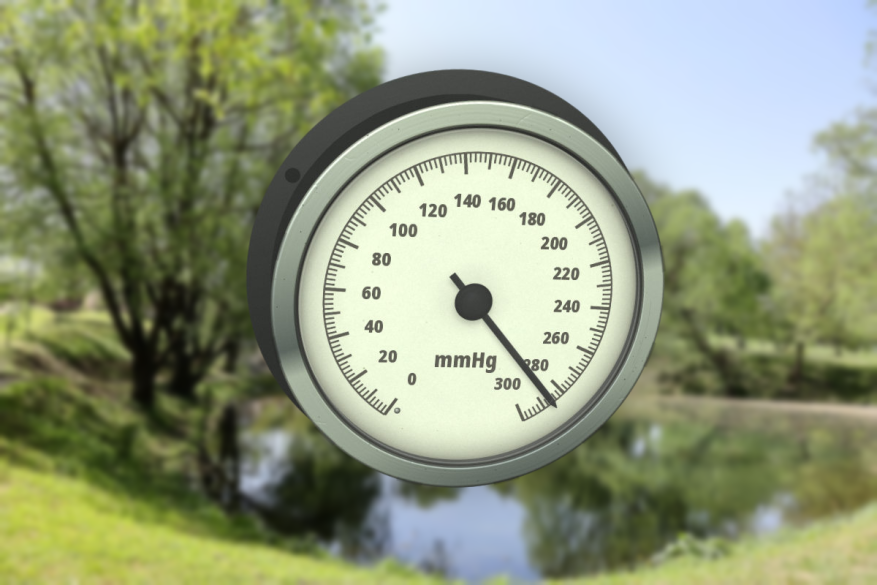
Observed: 286; mmHg
